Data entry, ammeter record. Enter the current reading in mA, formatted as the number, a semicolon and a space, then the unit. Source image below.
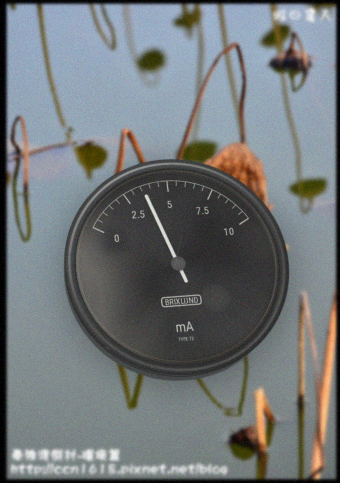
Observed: 3.5; mA
